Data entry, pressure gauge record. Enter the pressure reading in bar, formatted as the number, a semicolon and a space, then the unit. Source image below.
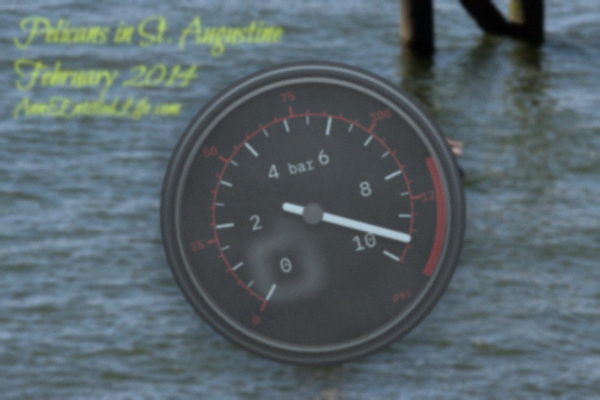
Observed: 9.5; bar
